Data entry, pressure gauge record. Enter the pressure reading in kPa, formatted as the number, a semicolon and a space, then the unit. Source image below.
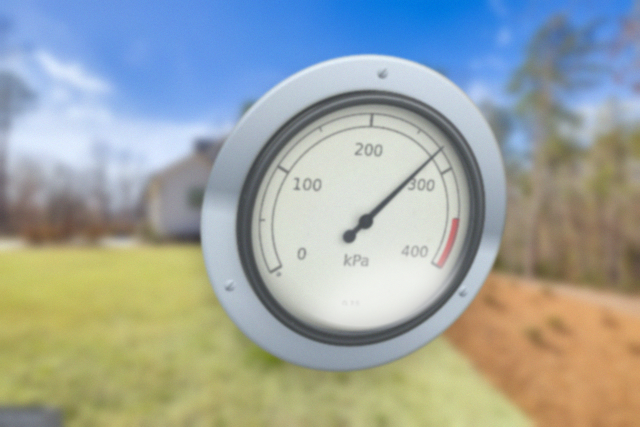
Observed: 275; kPa
